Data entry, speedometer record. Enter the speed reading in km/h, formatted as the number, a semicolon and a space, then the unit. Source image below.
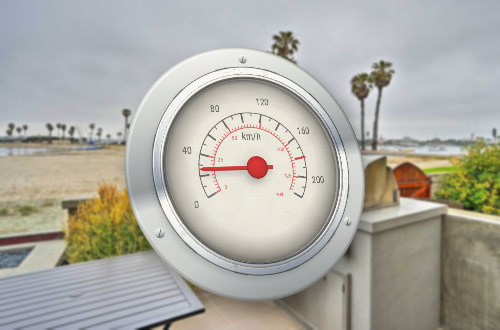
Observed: 25; km/h
